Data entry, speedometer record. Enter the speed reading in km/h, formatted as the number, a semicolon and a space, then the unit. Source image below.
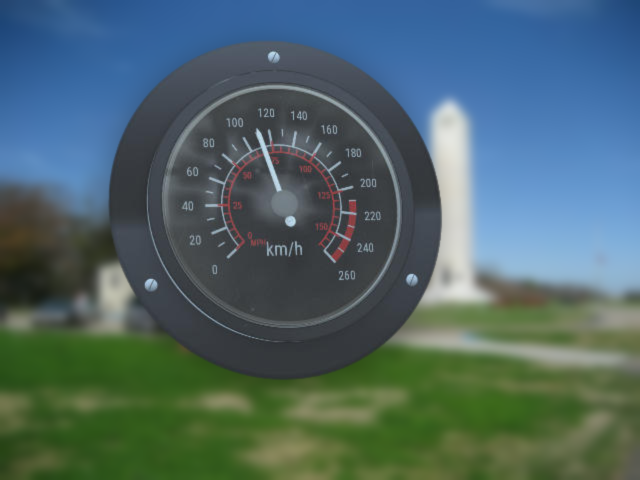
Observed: 110; km/h
